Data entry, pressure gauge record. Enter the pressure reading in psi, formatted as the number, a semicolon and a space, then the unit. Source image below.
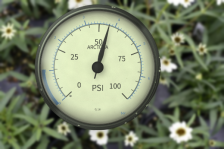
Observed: 55; psi
